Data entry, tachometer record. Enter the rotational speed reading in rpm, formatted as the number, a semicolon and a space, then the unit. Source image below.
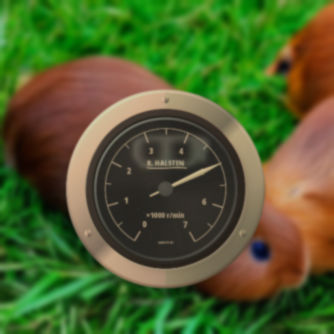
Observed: 5000; rpm
